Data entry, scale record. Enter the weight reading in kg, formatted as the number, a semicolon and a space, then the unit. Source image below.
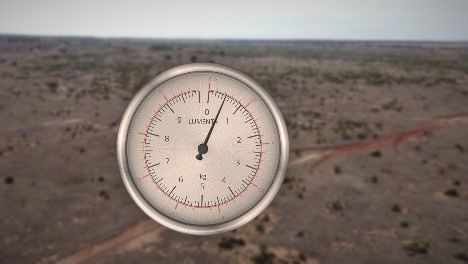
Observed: 0.5; kg
